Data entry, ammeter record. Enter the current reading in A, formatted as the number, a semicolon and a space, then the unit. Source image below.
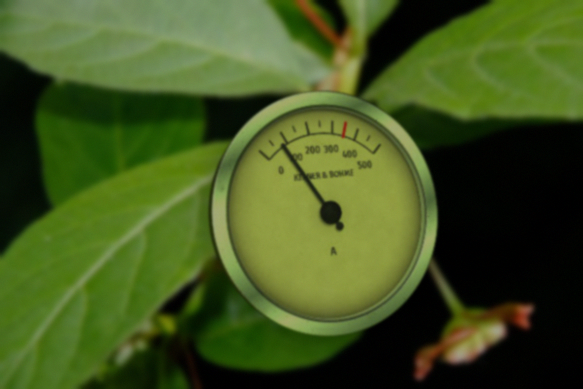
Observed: 75; A
